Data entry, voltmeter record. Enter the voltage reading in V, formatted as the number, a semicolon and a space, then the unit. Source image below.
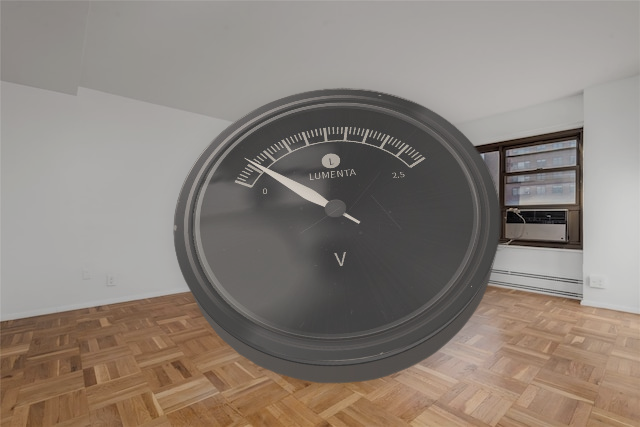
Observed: 0.25; V
